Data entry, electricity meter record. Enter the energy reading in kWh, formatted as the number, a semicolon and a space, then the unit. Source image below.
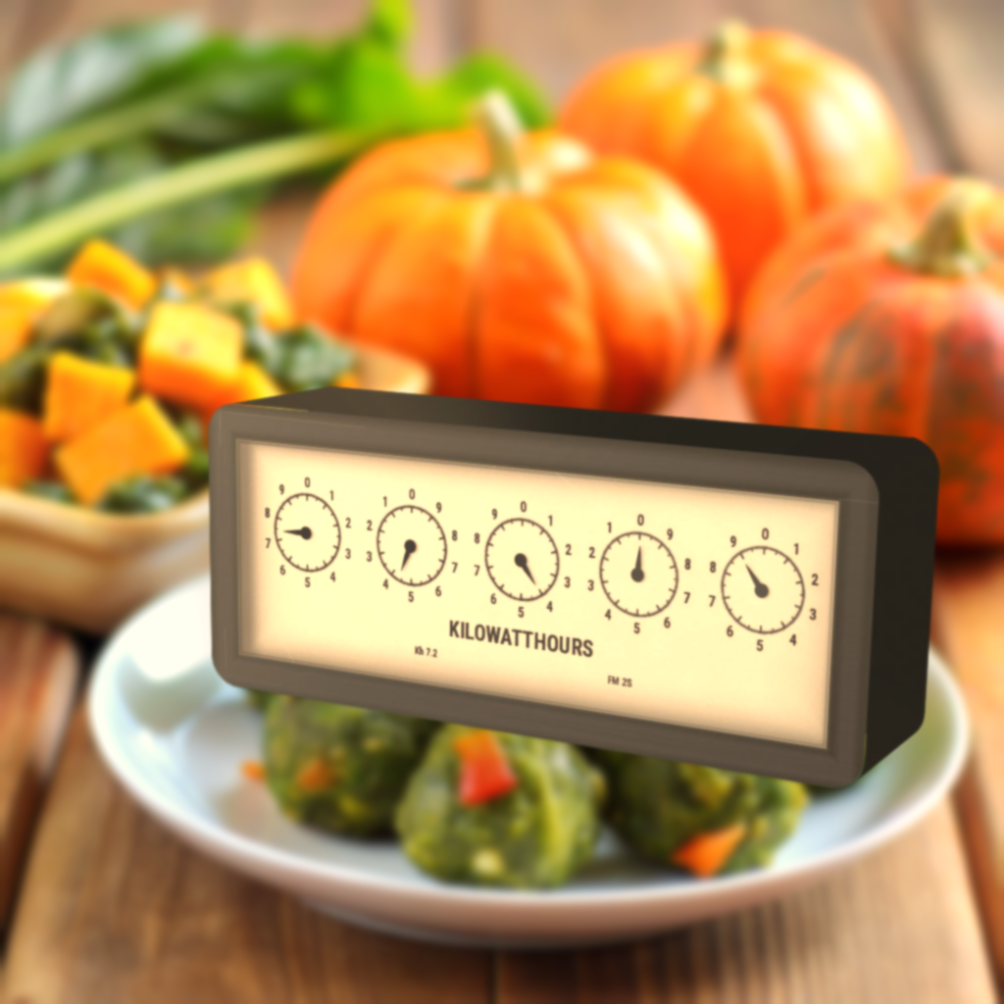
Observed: 74399; kWh
